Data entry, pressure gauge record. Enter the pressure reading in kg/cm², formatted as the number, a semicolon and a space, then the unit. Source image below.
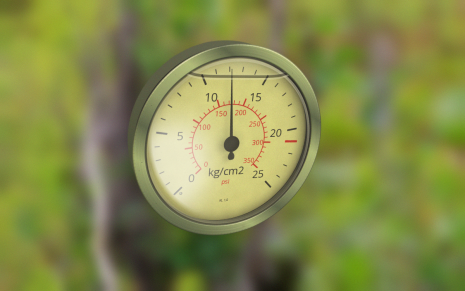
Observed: 12; kg/cm²
